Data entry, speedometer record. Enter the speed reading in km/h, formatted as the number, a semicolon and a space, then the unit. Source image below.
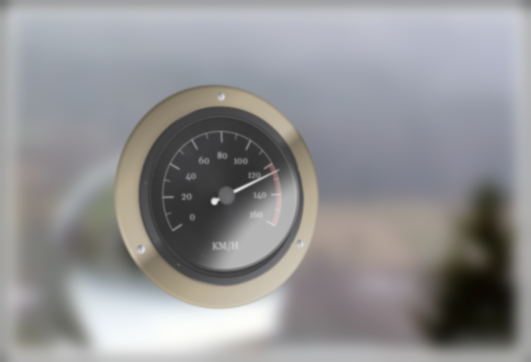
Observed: 125; km/h
